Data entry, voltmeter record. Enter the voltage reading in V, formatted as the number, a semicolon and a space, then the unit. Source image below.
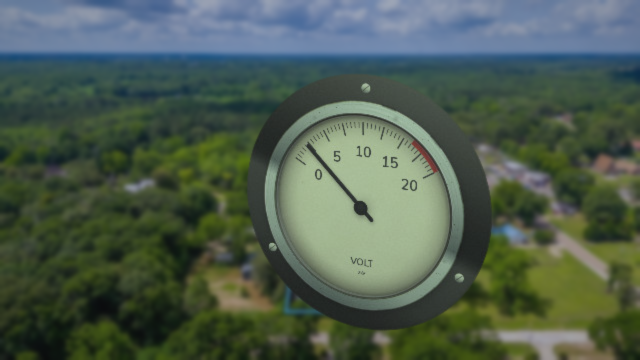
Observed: 2.5; V
